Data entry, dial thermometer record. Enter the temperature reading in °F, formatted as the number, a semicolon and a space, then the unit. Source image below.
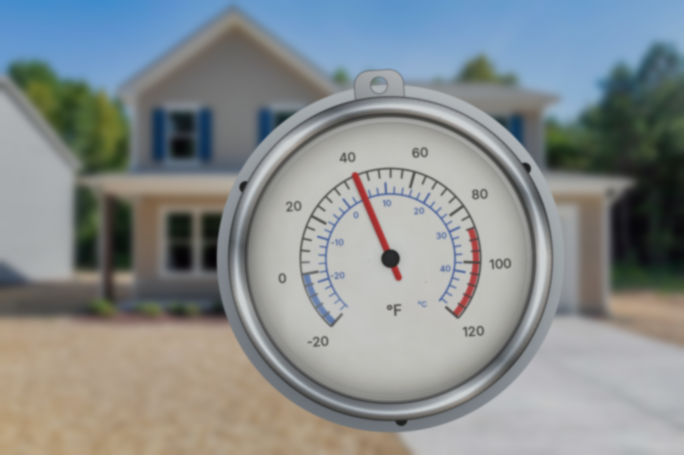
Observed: 40; °F
